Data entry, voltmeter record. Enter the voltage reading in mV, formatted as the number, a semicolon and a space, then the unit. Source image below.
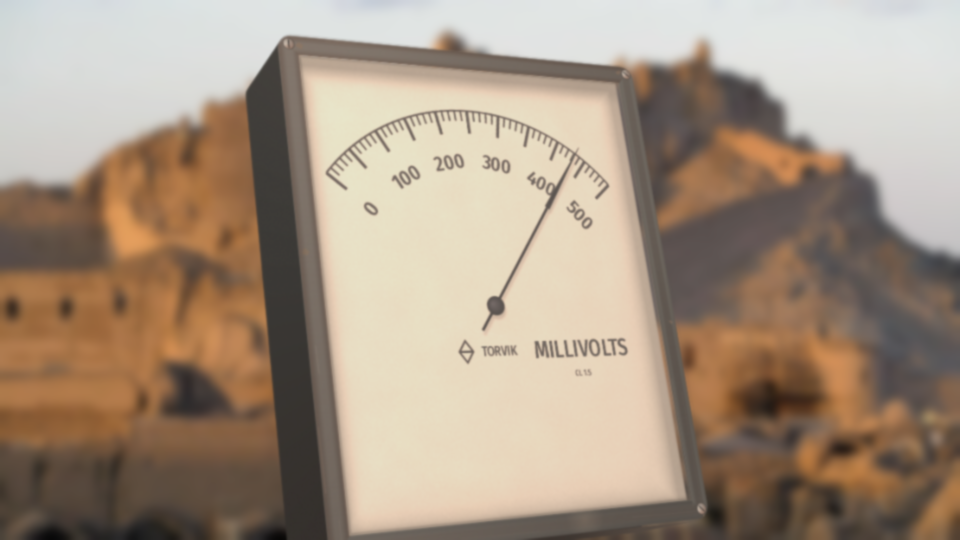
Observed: 430; mV
